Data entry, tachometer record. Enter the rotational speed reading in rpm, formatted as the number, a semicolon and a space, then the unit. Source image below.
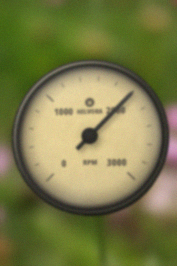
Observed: 2000; rpm
